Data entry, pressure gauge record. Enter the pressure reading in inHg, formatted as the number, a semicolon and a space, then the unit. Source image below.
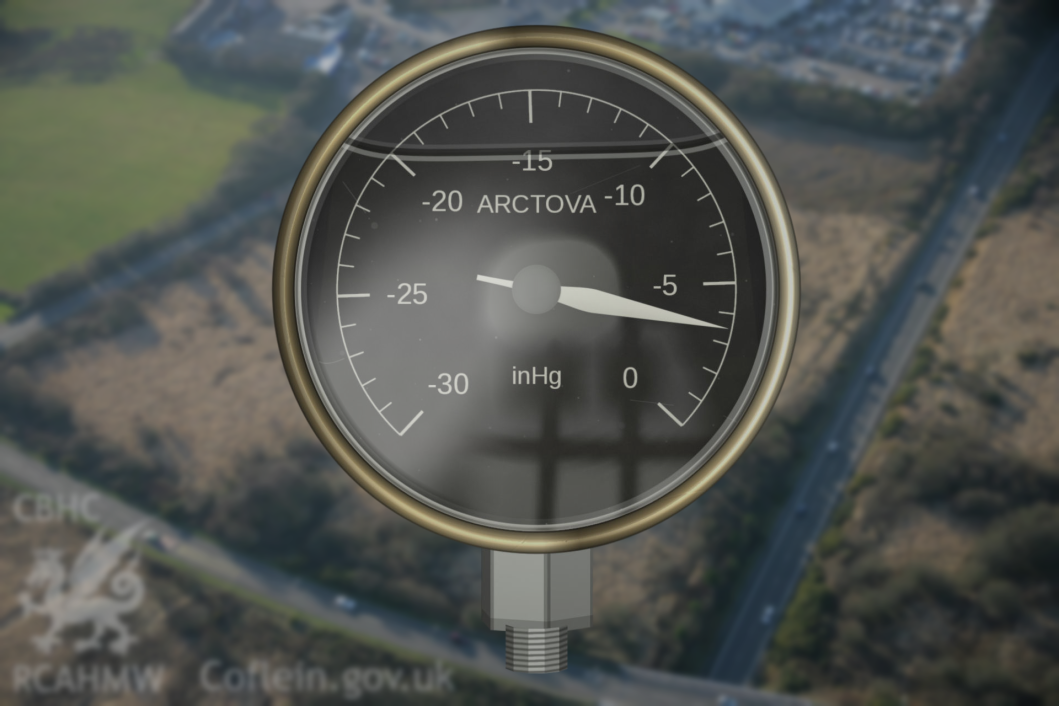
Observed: -3.5; inHg
